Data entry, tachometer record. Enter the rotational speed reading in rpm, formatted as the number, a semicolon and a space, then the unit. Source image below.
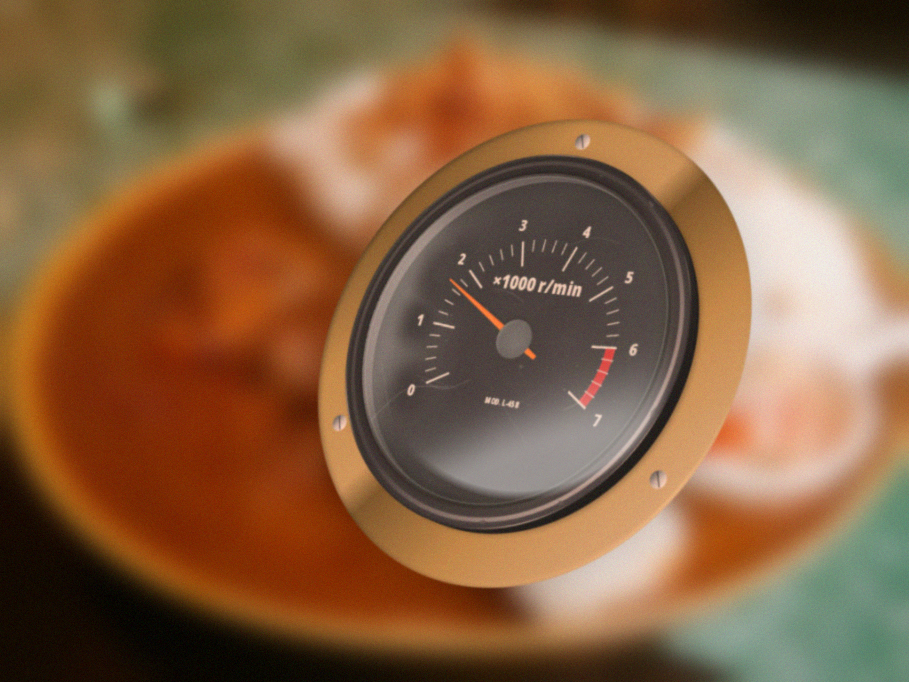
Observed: 1700; rpm
